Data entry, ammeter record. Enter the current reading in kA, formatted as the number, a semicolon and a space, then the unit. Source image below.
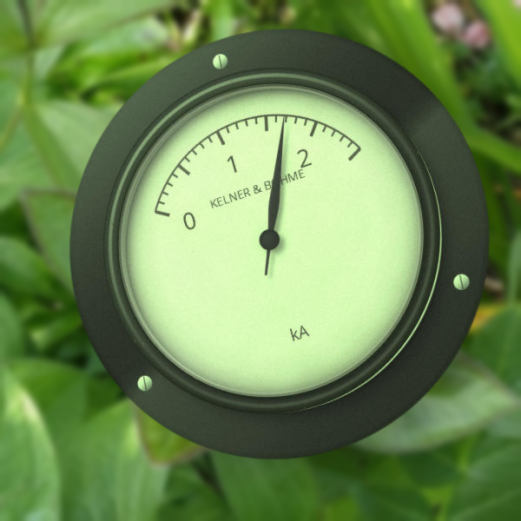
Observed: 1.7; kA
